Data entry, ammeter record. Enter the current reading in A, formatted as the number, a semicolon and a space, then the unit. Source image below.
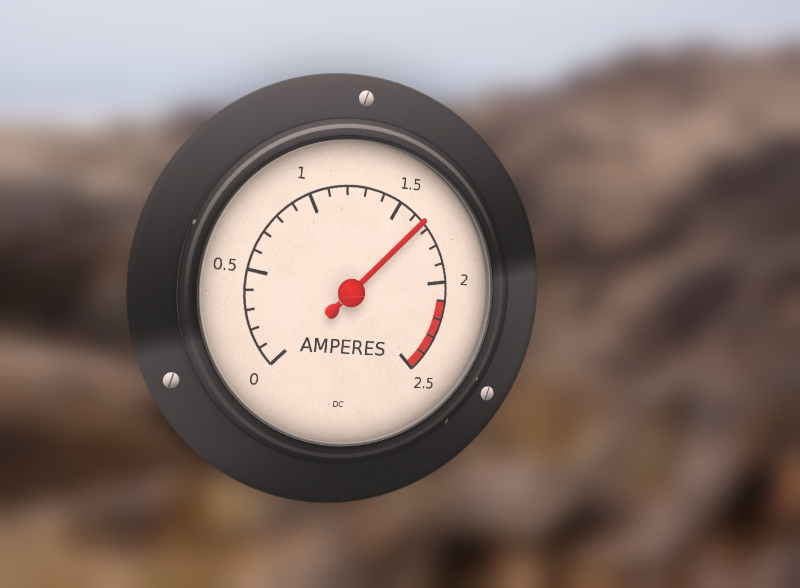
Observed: 1.65; A
